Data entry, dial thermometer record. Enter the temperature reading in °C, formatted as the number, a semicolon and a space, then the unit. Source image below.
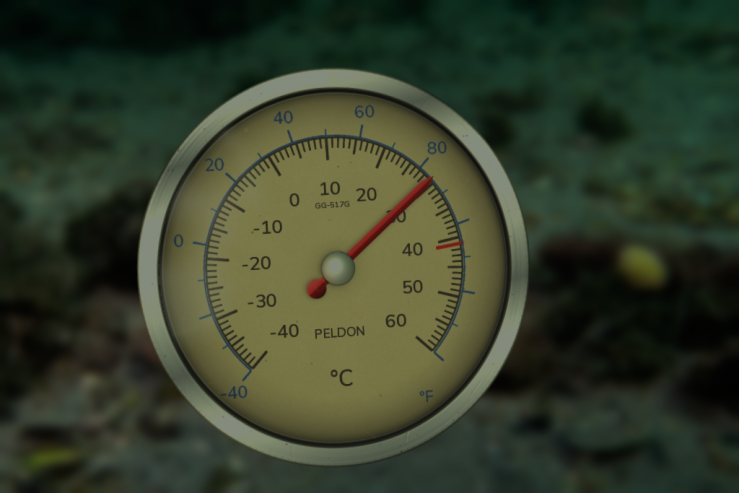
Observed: 29; °C
